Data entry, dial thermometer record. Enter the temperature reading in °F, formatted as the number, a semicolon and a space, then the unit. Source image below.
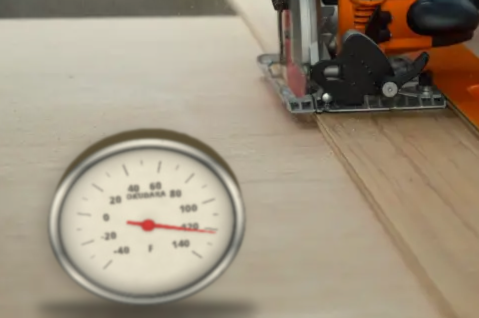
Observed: 120; °F
